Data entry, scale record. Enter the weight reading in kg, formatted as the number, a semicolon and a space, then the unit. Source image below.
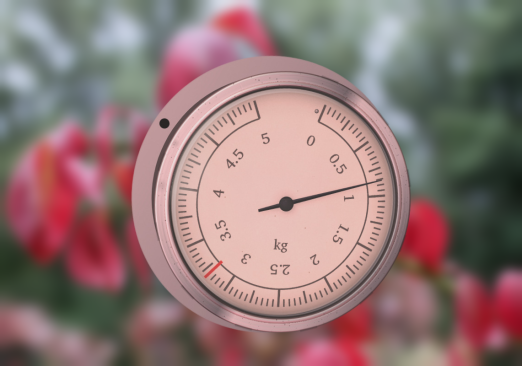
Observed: 0.85; kg
